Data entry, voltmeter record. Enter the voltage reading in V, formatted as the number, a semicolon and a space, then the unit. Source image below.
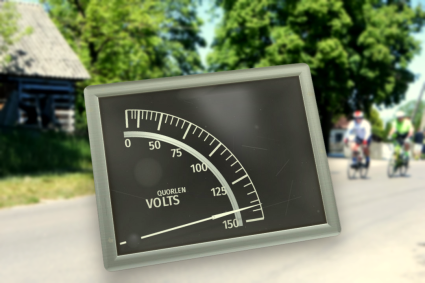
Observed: 142.5; V
